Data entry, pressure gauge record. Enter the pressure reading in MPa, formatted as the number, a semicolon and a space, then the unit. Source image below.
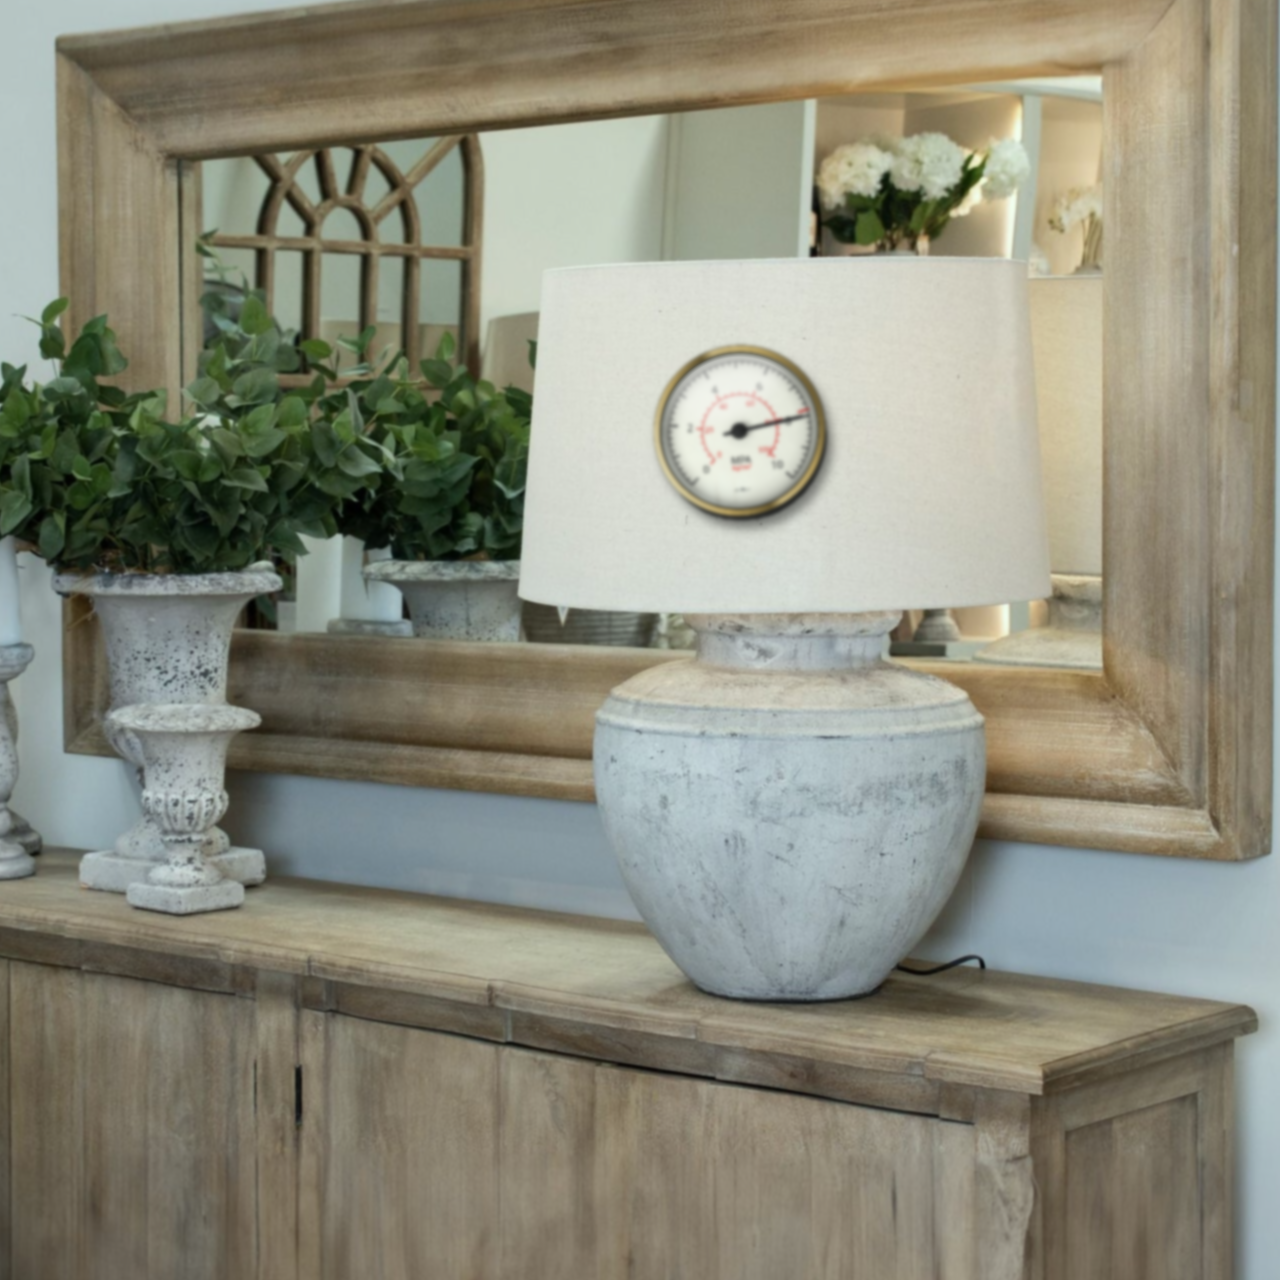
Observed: 8; MPa
